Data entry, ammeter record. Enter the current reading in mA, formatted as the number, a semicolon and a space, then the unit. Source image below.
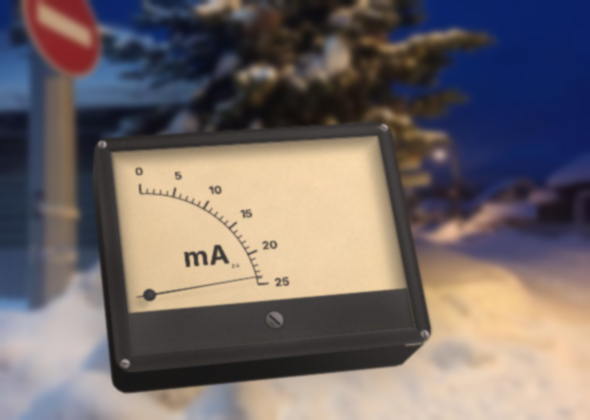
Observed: 24; mA
